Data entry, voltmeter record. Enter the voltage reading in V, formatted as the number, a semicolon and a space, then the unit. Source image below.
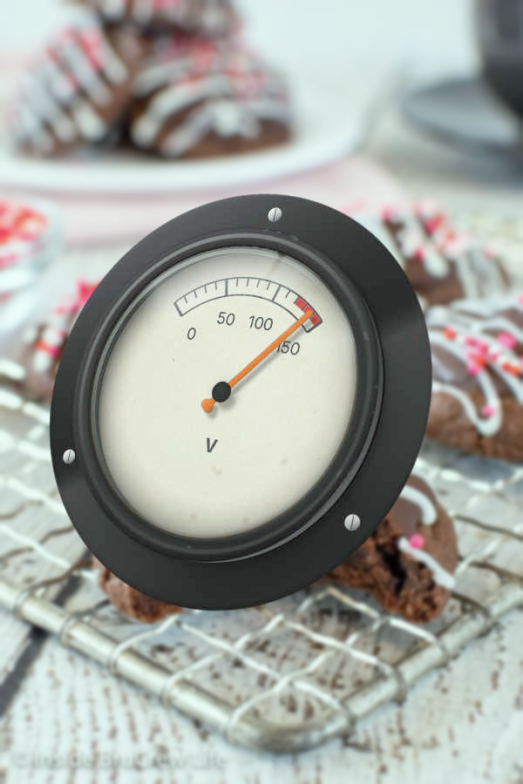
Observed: 140; V
